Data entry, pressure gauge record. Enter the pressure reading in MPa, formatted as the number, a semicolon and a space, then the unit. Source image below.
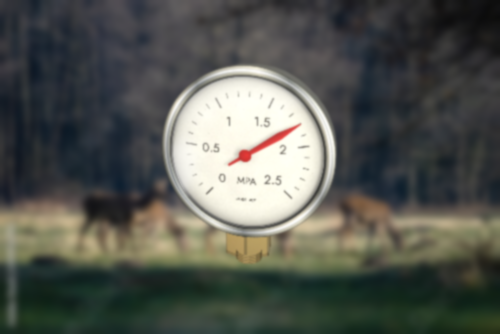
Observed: 1.8; MPa
